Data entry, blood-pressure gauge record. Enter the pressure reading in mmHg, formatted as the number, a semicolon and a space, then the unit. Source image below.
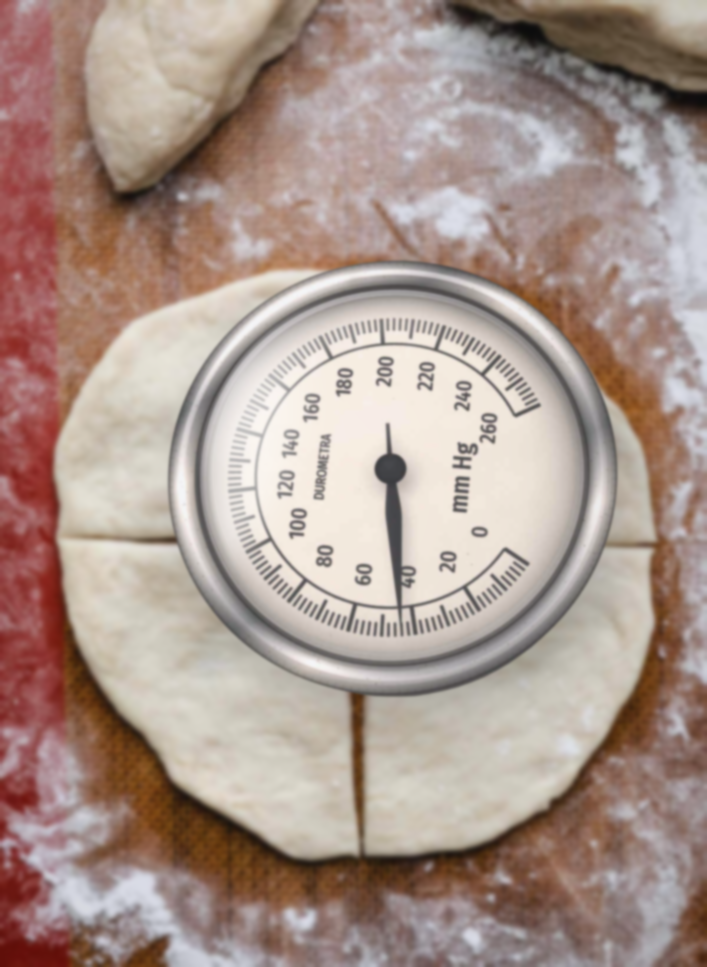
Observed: 44; mmHg
